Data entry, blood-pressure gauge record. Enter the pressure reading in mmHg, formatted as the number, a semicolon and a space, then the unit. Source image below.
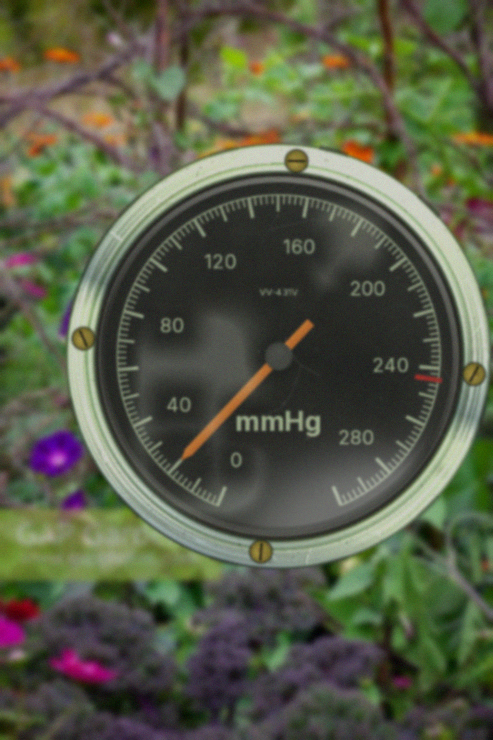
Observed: 20; mmHg
